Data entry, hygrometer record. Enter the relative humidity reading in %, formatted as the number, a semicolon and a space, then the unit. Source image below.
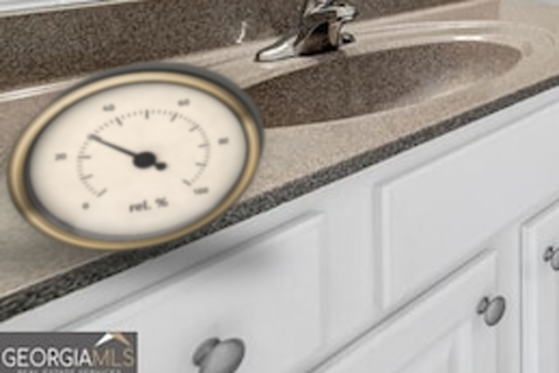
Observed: 30; %
